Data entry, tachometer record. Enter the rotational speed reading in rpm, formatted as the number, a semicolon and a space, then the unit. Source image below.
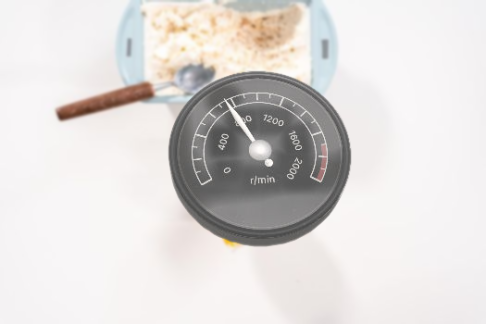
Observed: 750; rpm
